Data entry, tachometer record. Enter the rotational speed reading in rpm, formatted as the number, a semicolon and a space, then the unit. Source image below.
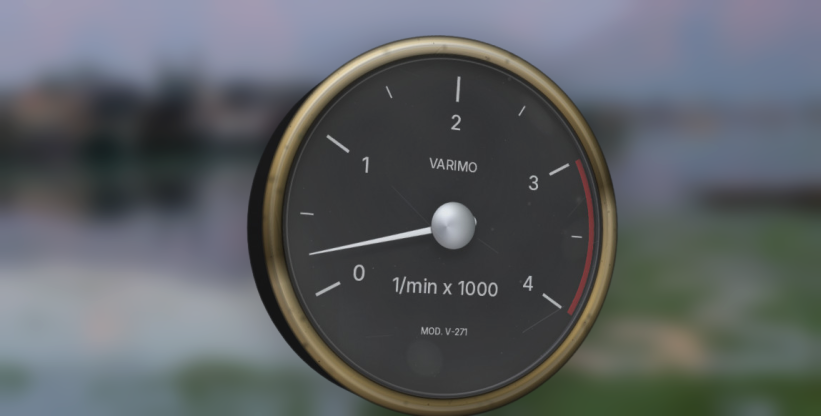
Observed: 250; rpm
